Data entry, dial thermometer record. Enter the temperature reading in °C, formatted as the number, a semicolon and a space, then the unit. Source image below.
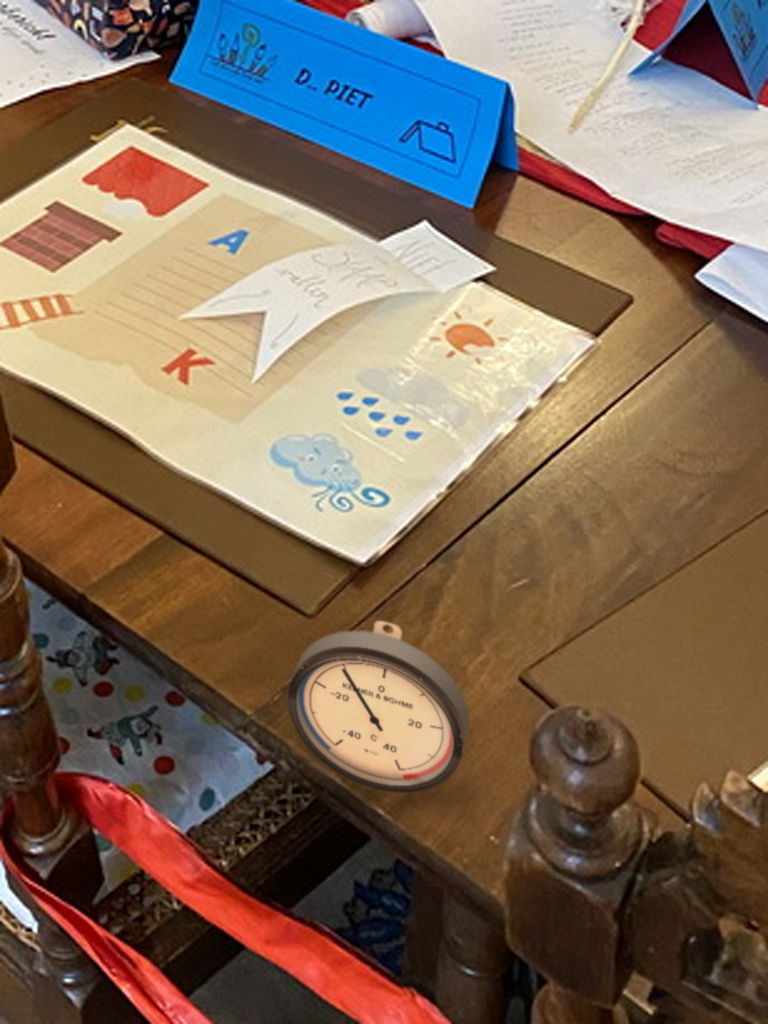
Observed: -10; °C
